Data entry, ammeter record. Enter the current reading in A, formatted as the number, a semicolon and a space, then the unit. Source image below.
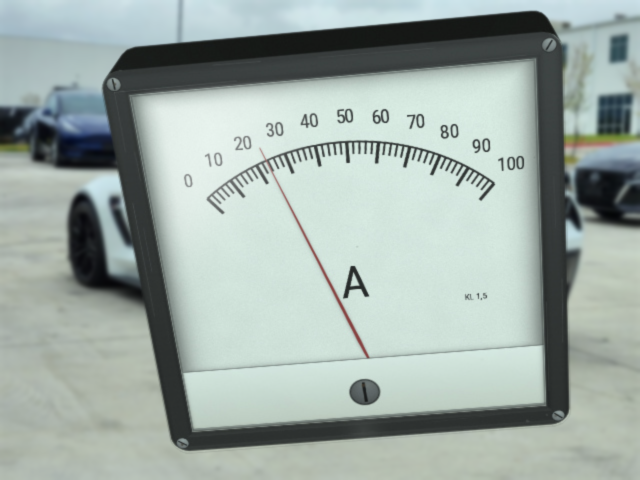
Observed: 24; A
